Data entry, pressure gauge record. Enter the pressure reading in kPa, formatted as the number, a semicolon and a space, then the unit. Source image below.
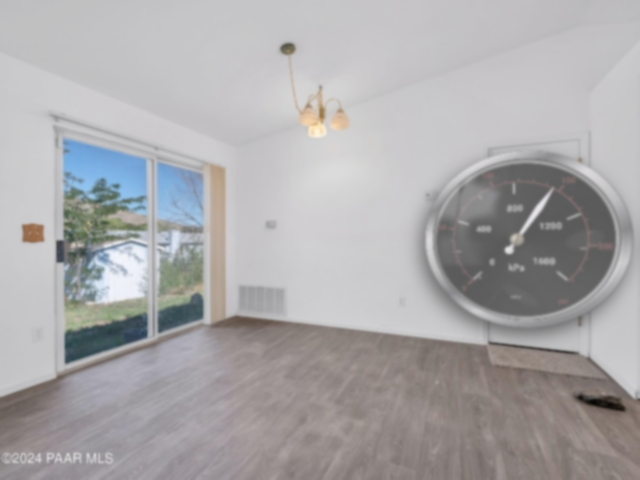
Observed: 1000; kPa
